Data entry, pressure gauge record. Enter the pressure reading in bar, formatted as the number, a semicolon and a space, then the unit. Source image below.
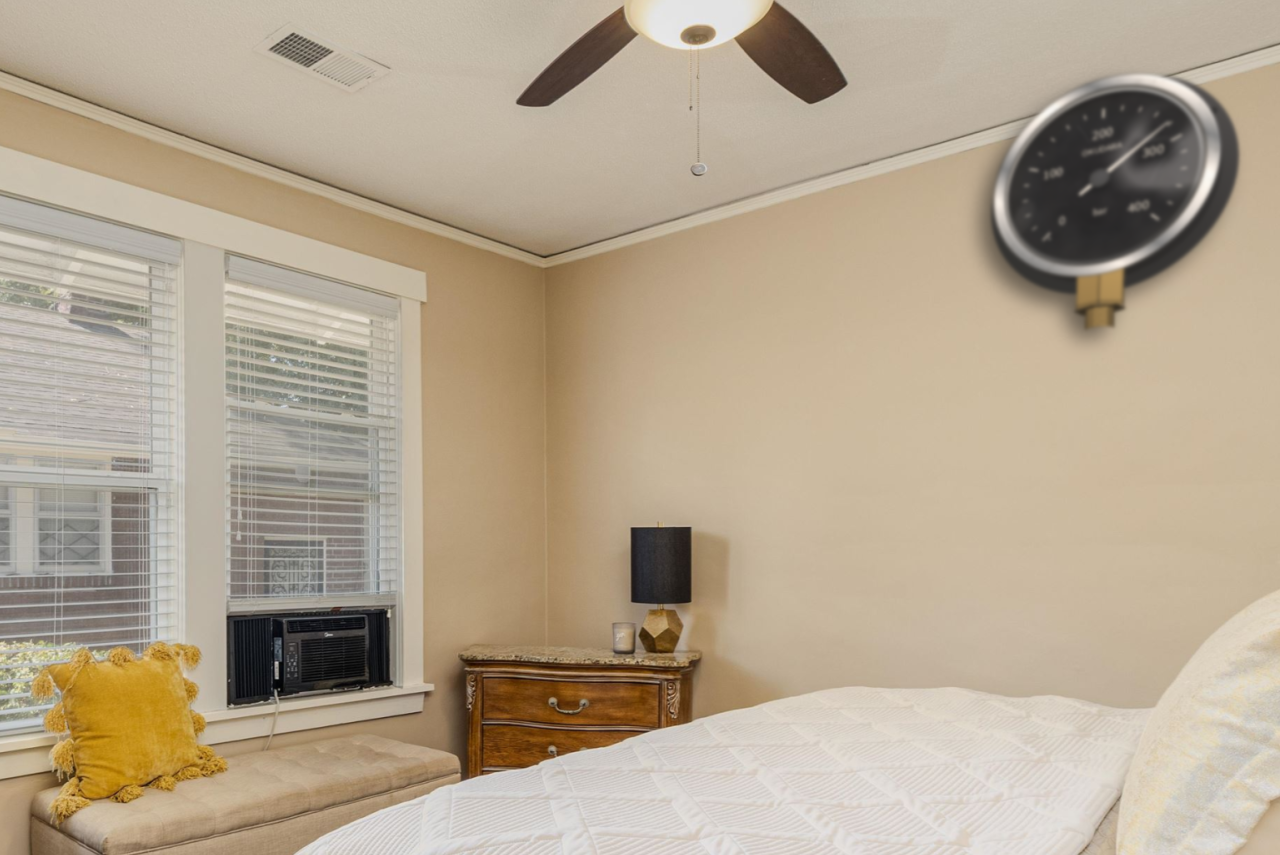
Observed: 280; bar
